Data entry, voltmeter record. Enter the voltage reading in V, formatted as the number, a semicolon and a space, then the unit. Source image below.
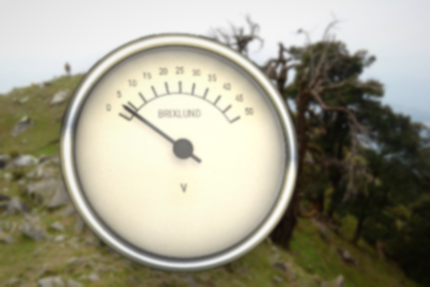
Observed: 2.5; V
